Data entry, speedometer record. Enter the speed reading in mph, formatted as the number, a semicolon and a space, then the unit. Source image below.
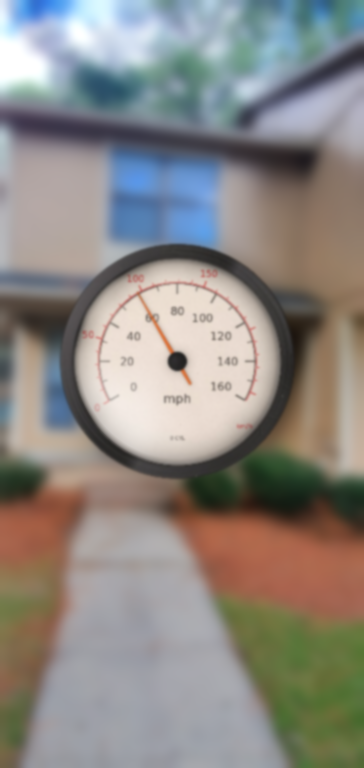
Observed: 60; mph
